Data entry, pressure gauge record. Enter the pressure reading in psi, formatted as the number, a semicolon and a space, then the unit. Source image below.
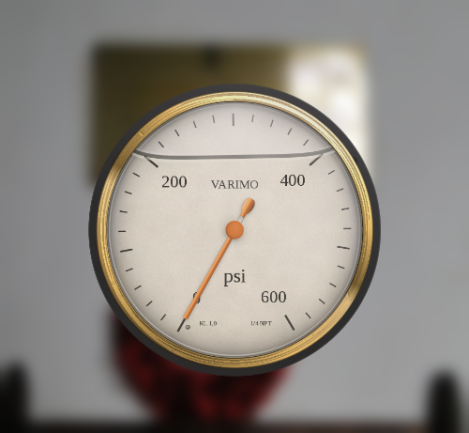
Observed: 0; psi
